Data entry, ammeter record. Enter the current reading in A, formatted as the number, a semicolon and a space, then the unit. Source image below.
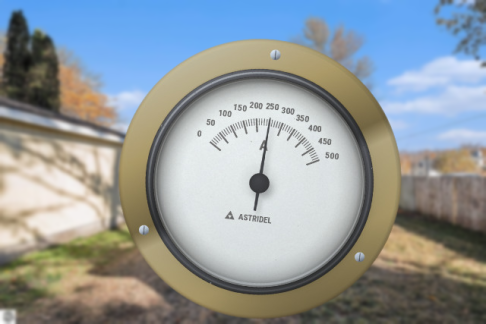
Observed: 250; A
